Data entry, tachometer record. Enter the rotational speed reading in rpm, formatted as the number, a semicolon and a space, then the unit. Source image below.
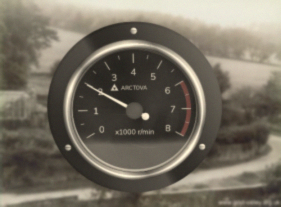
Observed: 2000; rpm
